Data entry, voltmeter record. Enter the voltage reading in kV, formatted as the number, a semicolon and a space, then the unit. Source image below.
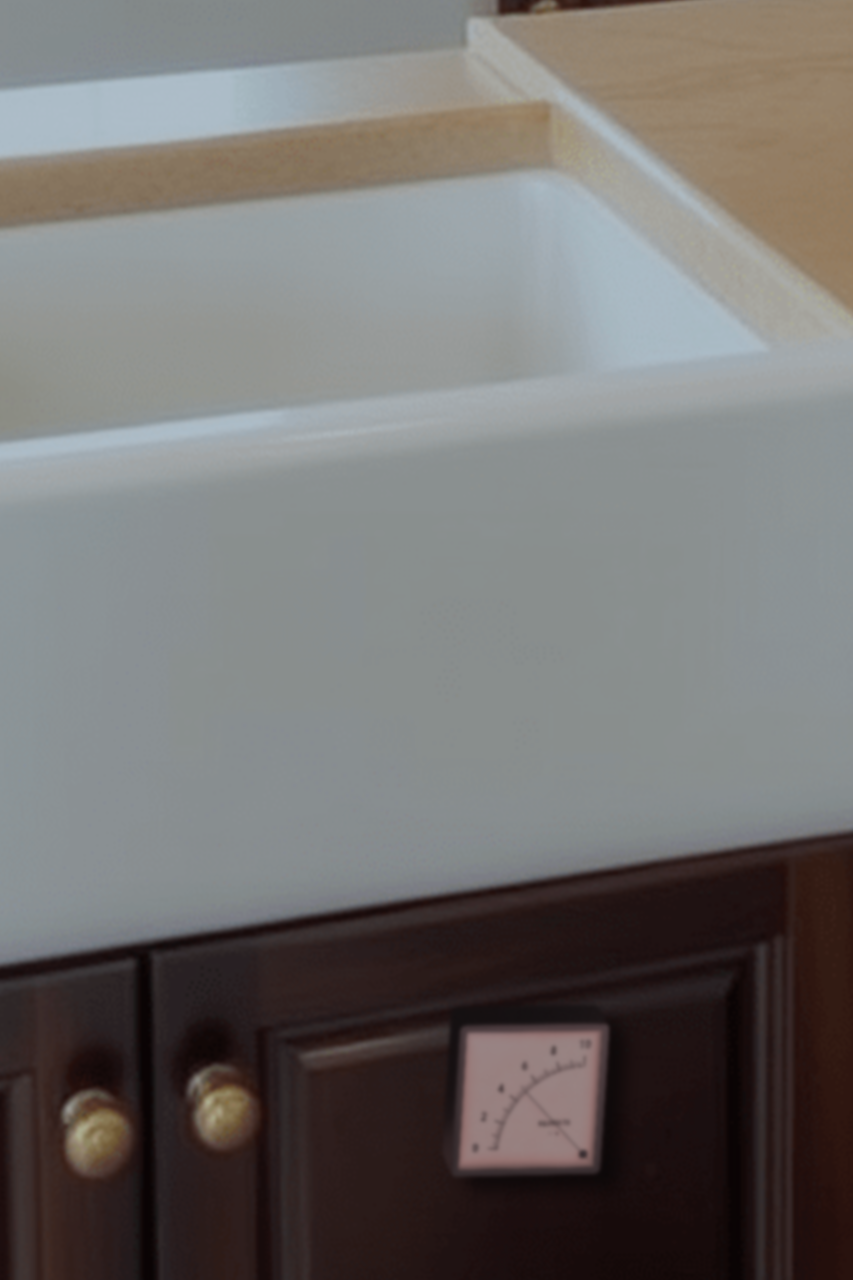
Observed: 5; kV
